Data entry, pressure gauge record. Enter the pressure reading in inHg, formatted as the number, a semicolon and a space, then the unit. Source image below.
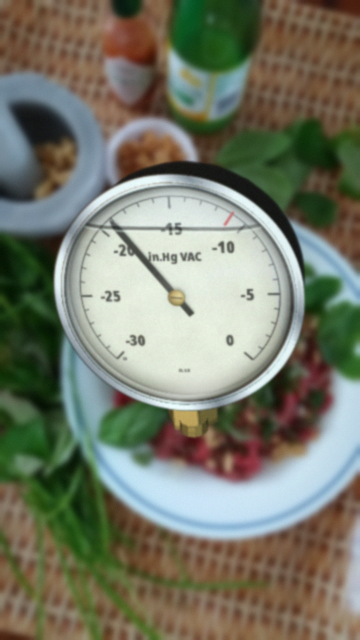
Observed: -19; inHg
